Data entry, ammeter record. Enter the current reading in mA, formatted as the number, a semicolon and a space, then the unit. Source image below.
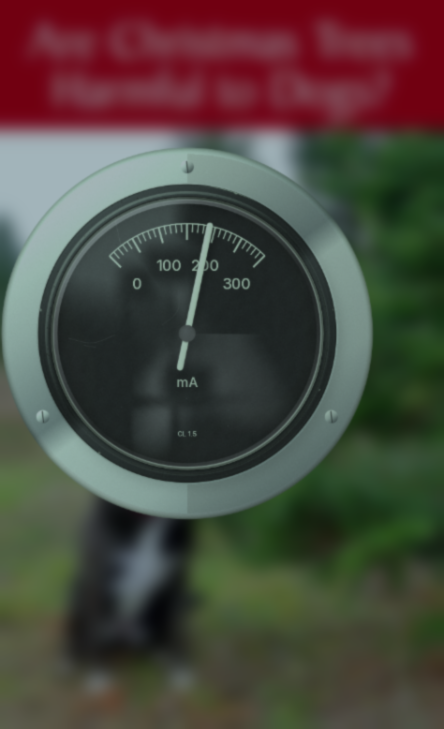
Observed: 190; mA
